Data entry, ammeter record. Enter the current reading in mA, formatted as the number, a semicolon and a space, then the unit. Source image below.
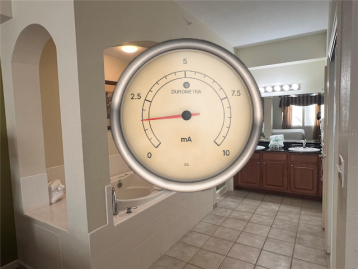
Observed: 1.5; mA
